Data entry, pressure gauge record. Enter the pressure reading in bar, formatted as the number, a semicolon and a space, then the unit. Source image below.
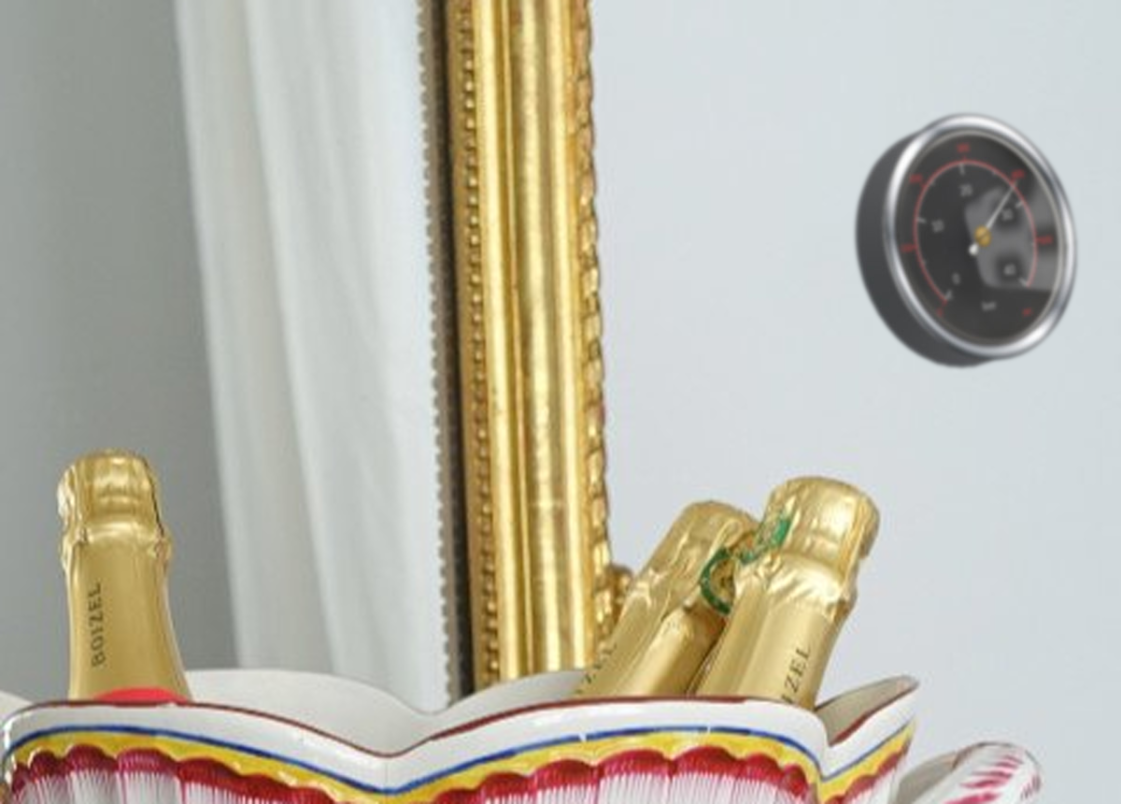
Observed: 27.5; bar
